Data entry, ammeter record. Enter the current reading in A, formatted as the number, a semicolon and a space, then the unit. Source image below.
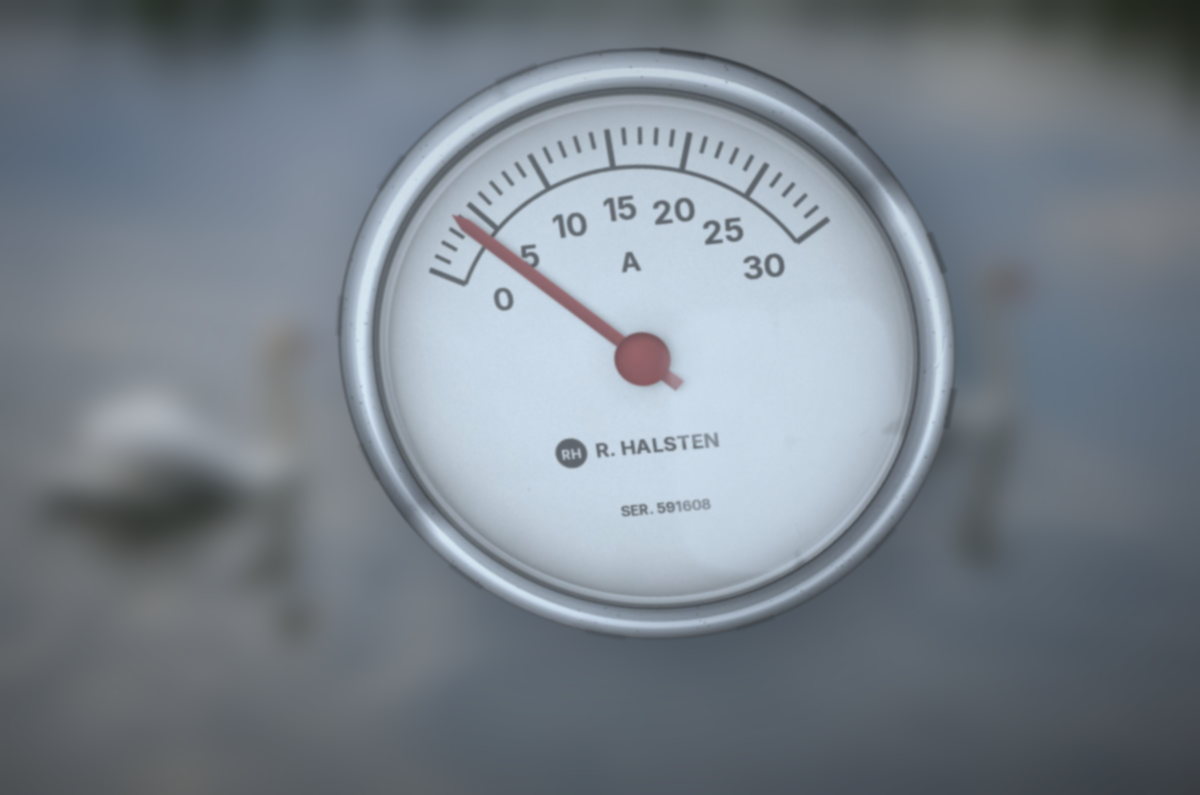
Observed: 4; A
